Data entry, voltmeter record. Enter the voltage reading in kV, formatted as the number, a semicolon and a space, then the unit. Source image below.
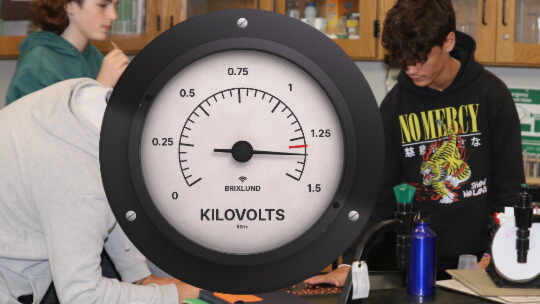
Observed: 1.35; kV
